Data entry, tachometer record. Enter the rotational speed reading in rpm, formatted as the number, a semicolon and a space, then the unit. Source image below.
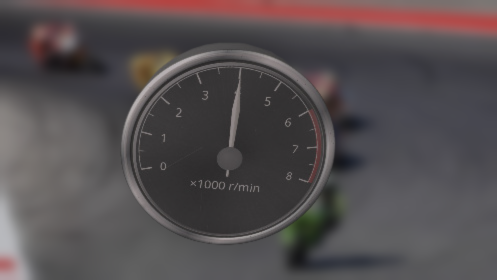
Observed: 4000; rpm
